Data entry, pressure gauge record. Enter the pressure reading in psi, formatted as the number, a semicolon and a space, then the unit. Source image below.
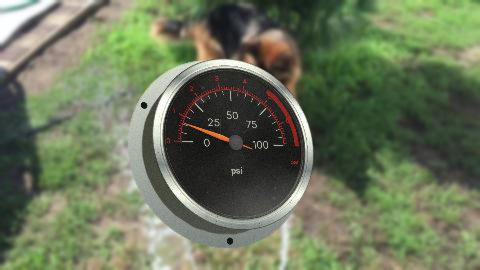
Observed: 10; psi
